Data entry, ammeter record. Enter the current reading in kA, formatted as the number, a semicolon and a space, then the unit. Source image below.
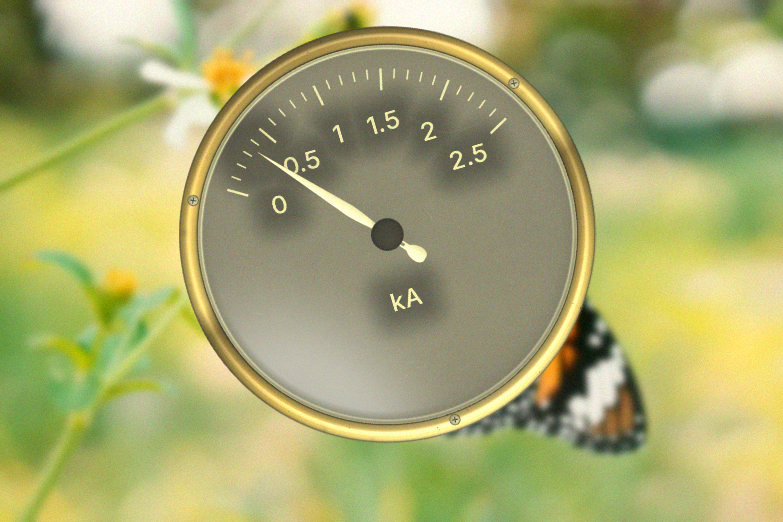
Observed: 0.35; kA
